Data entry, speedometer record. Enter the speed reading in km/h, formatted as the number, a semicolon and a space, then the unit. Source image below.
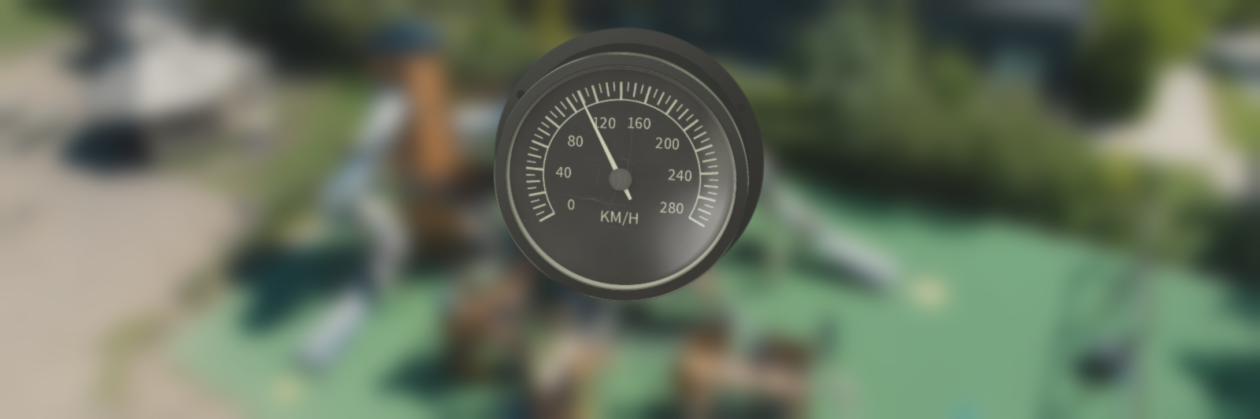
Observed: 110; km/h
